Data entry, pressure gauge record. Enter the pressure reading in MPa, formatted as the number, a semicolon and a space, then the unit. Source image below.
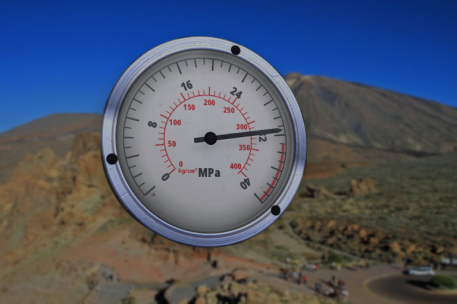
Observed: 31.5; MPa
